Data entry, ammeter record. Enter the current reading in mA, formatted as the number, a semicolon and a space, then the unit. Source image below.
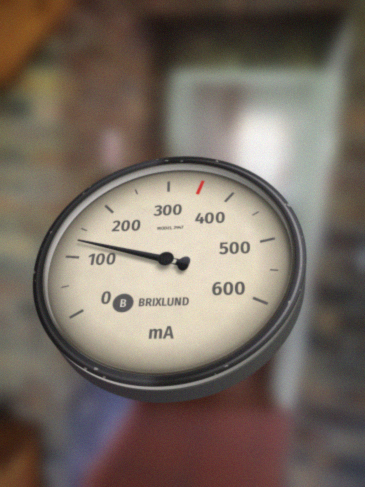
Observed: 125; mA
